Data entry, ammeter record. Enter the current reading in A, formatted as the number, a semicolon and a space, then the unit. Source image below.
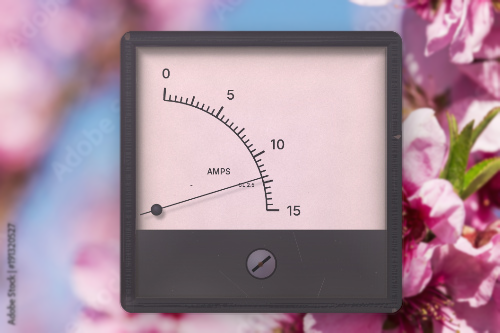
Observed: 12; A
